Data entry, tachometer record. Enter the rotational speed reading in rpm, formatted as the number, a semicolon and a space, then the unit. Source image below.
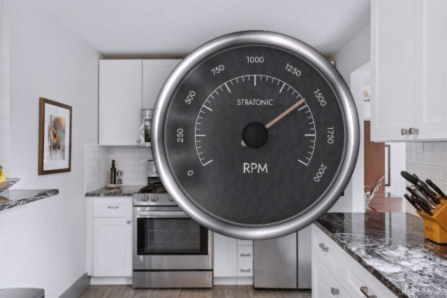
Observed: 1450; rpm
